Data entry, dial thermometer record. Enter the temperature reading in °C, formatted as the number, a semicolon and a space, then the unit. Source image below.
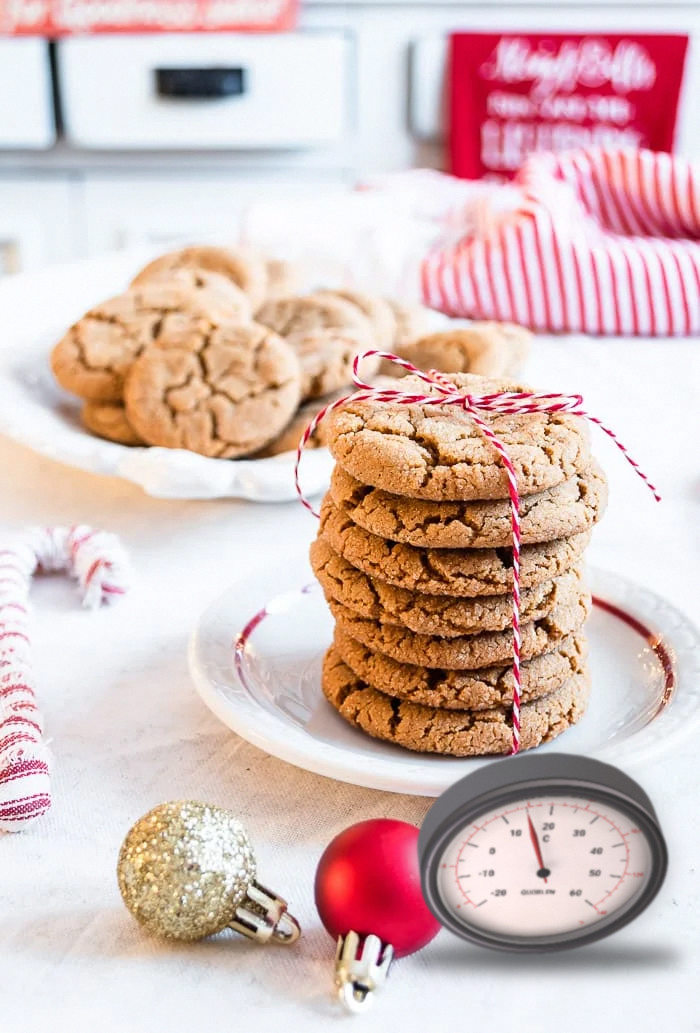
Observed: 15; °C
